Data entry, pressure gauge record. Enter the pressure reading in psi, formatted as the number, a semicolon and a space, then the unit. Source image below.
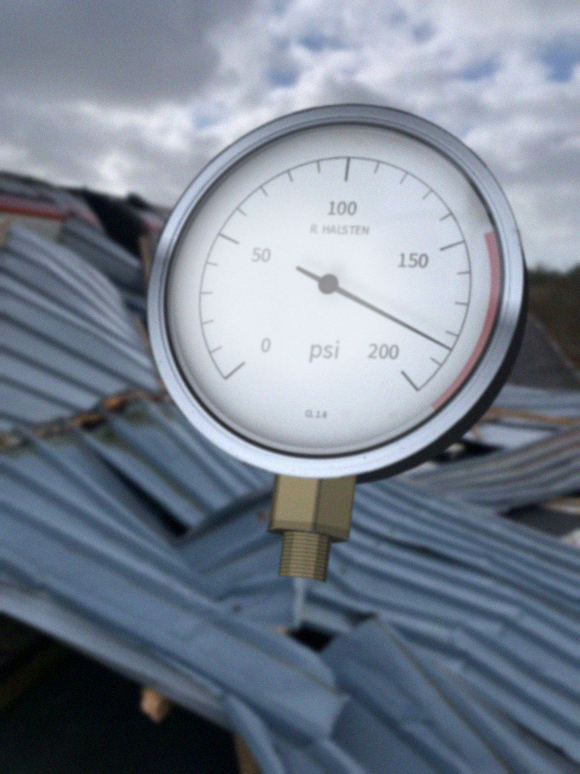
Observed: 185; psi
